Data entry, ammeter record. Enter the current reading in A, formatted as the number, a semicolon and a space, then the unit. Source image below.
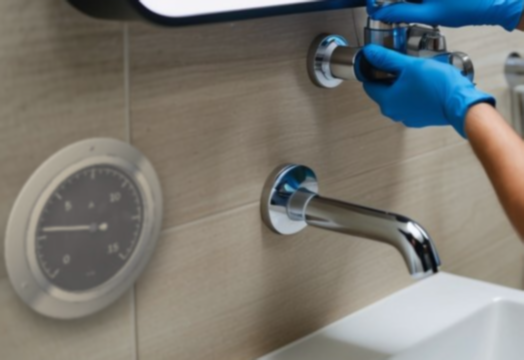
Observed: 3; A
